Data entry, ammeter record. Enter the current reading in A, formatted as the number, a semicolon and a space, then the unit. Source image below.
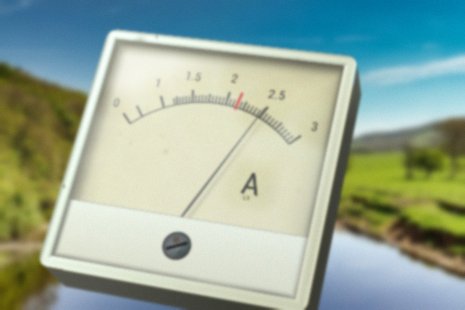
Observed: 2.5; A
